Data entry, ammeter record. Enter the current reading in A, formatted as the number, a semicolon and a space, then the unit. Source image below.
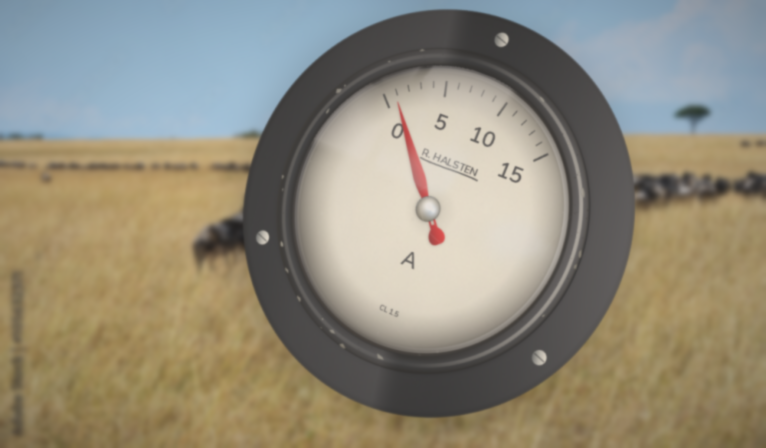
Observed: 1; A
